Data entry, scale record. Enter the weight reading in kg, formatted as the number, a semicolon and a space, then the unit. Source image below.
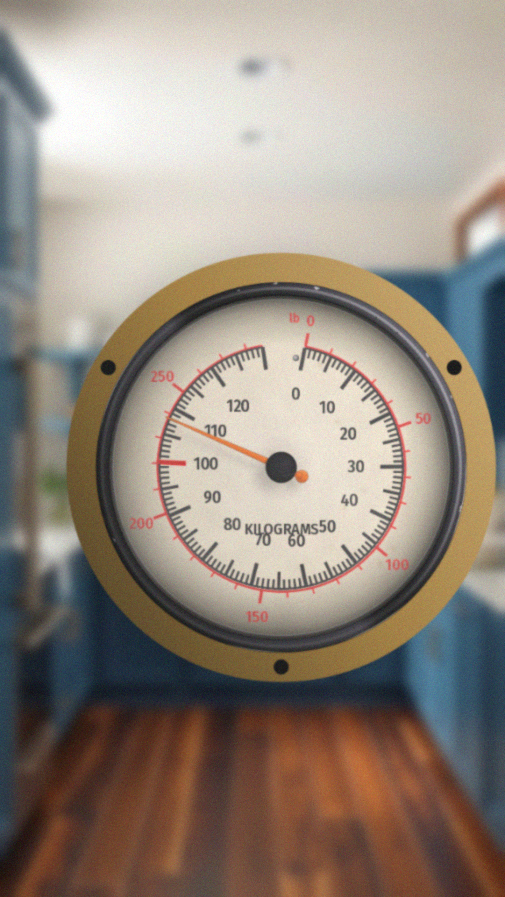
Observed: 108; kg
